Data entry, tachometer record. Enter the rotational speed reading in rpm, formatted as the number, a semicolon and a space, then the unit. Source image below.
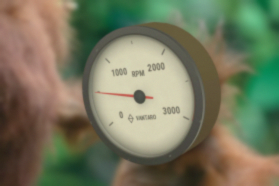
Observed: 500; rpm
